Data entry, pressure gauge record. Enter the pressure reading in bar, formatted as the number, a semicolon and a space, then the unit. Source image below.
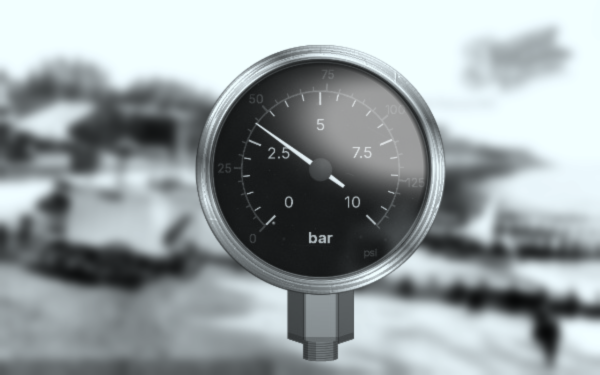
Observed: 3; bar
